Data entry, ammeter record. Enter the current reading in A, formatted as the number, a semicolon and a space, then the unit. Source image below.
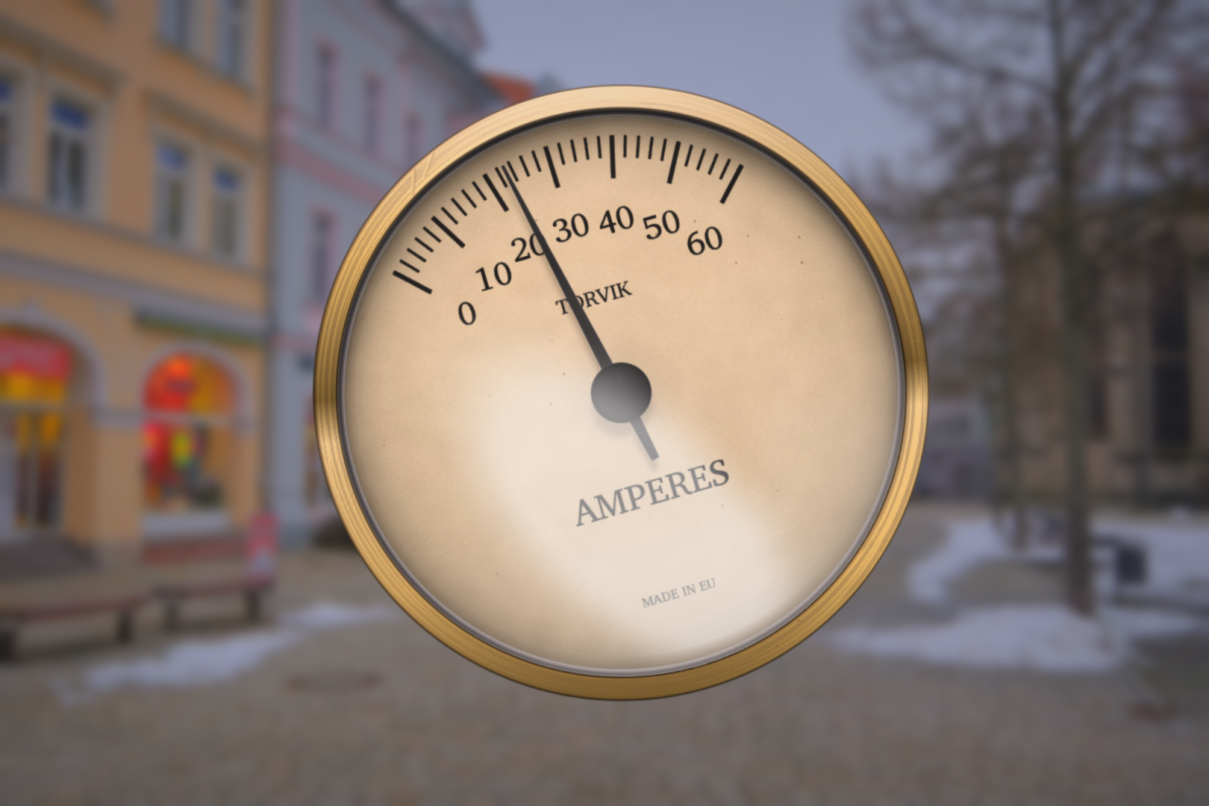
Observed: 23; A
